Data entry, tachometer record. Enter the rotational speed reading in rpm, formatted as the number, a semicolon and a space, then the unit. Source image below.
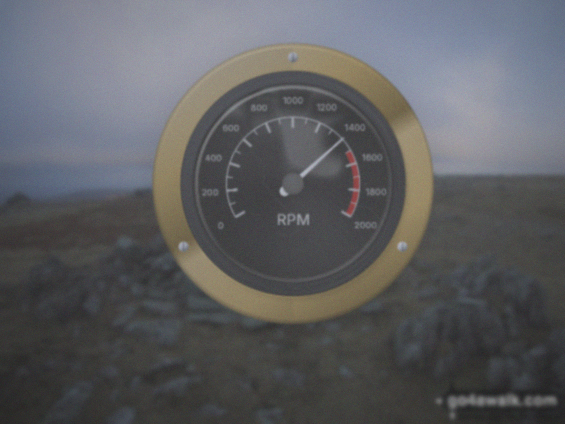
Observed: 1400; rpm
